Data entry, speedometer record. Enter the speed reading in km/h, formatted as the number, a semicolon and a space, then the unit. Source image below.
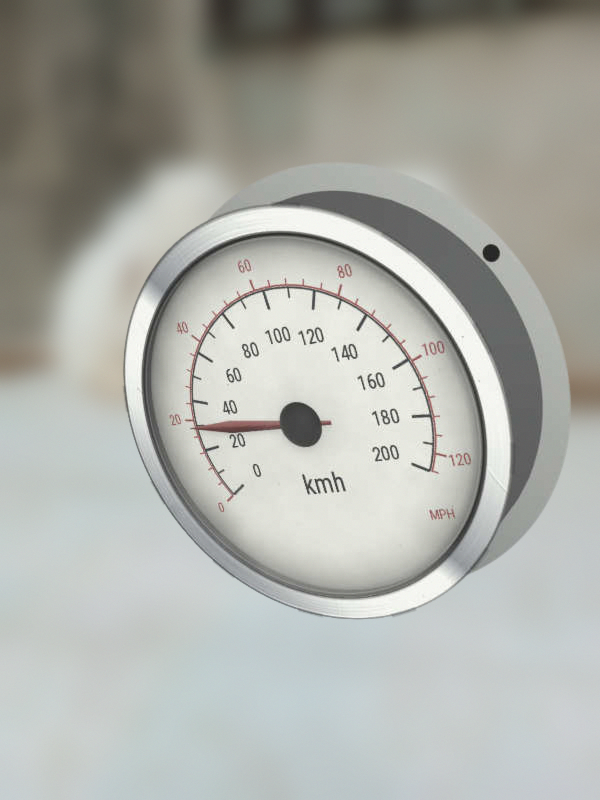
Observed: 30; km/h
